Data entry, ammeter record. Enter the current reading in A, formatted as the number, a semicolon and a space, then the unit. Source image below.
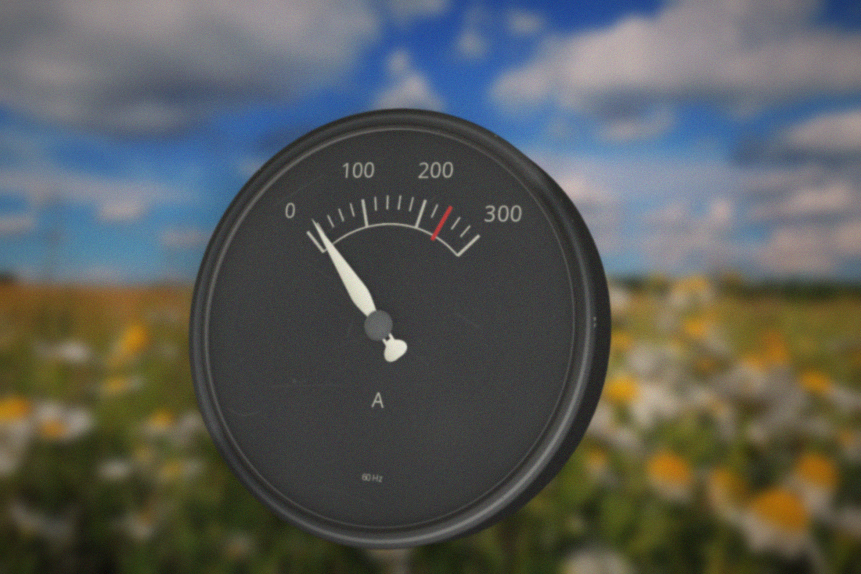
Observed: 20; A
